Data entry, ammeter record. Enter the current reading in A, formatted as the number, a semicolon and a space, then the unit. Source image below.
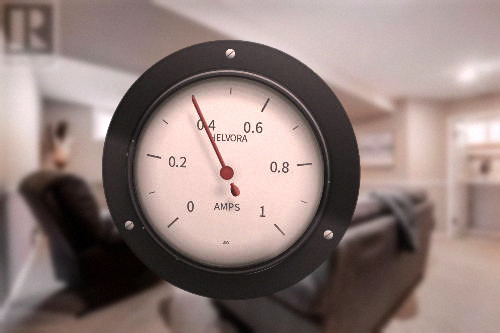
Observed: 0.4; A
